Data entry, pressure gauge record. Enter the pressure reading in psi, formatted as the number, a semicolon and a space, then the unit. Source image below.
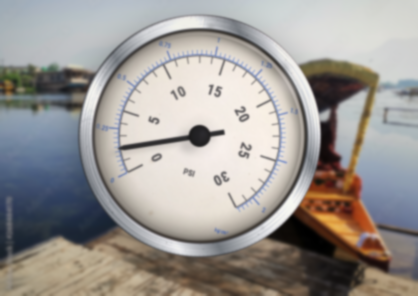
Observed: 2; psi
